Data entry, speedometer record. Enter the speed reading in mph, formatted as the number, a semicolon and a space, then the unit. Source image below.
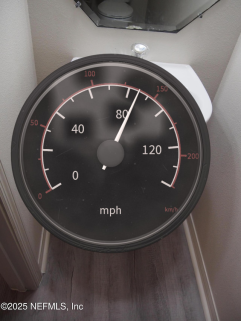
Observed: 85; mph
